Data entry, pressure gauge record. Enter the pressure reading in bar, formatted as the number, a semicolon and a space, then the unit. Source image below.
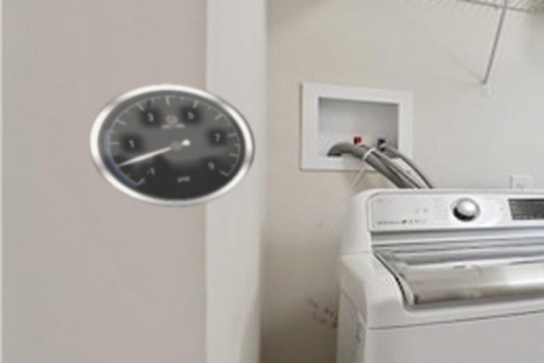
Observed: 0; bar
